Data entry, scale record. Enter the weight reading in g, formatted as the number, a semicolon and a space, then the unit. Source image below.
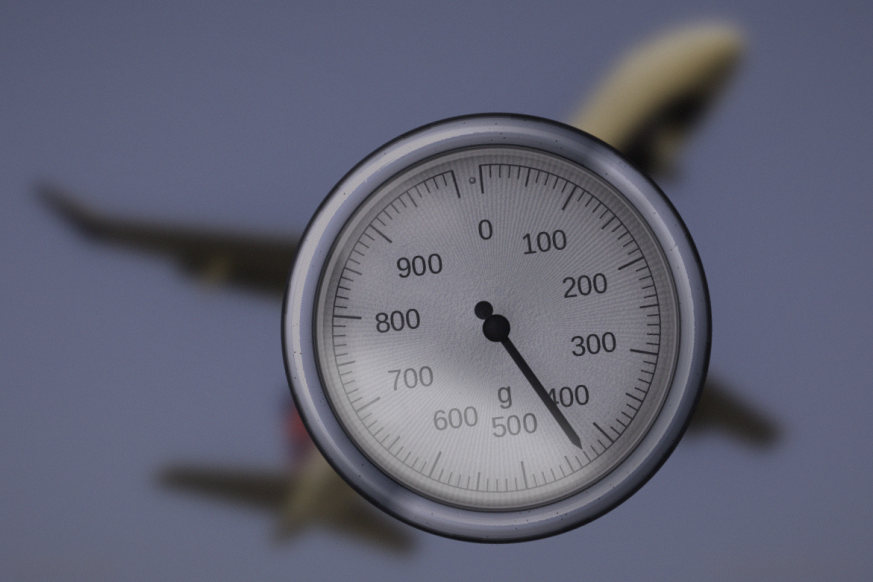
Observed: 430; g
